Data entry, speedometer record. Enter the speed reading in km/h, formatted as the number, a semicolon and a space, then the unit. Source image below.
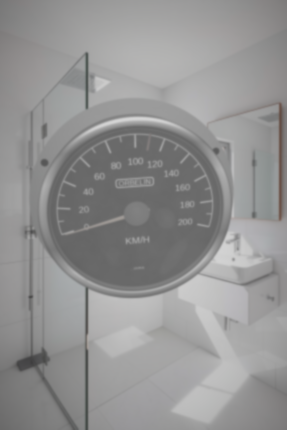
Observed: 0; km/h
